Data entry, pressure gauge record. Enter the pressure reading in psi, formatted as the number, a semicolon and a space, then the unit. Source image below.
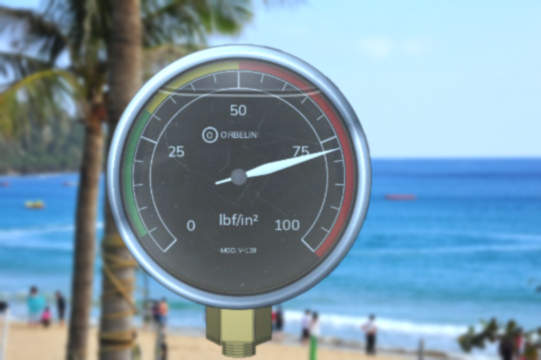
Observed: 77.5; psi
